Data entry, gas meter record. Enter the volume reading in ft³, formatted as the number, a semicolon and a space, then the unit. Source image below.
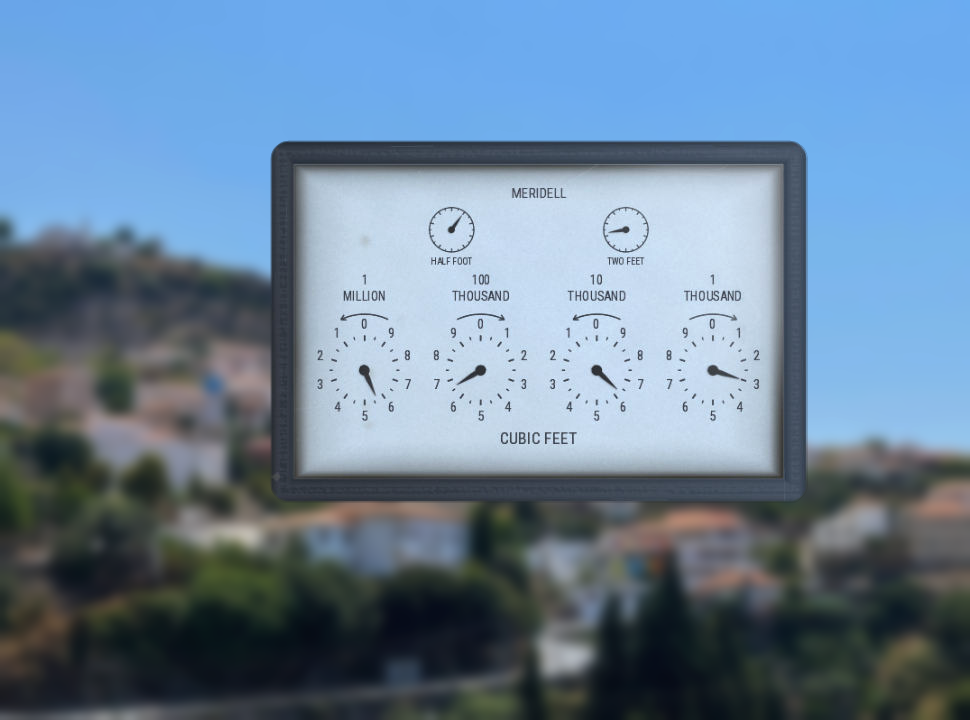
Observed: 566300; ft³
